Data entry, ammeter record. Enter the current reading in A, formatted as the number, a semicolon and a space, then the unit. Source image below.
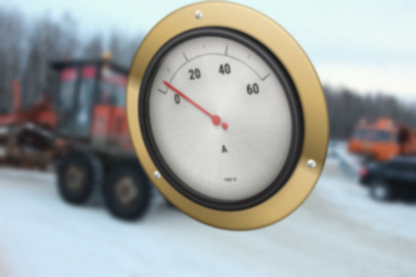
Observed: 5; A
